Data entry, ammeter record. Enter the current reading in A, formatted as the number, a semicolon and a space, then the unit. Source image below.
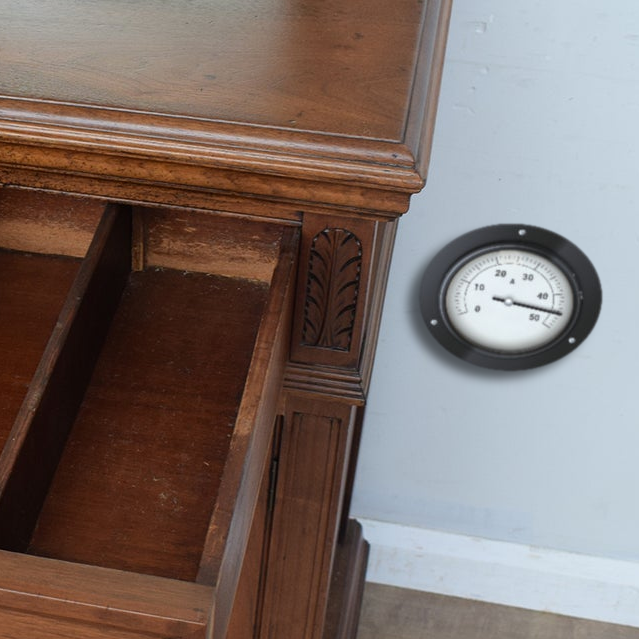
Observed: 45; A
